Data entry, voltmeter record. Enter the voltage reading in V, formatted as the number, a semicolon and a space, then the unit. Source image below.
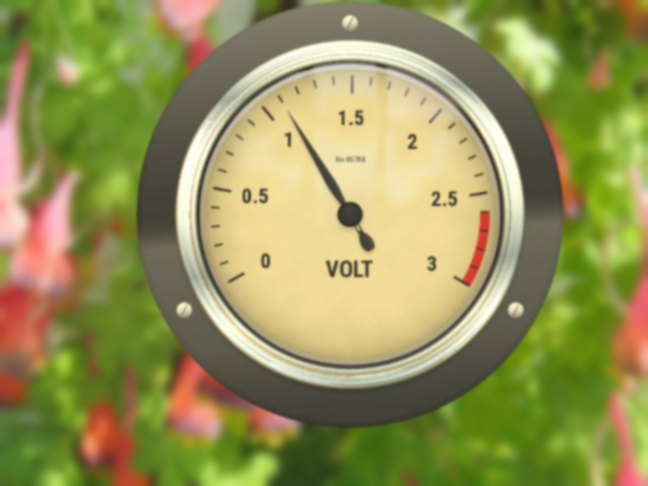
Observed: 1.1; V
